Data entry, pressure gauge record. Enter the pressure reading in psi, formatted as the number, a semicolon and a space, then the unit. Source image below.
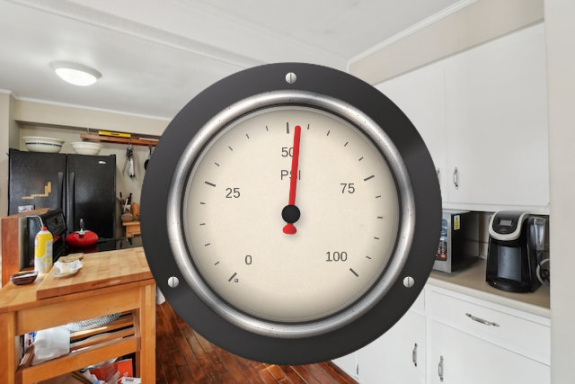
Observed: 52.5; psi
